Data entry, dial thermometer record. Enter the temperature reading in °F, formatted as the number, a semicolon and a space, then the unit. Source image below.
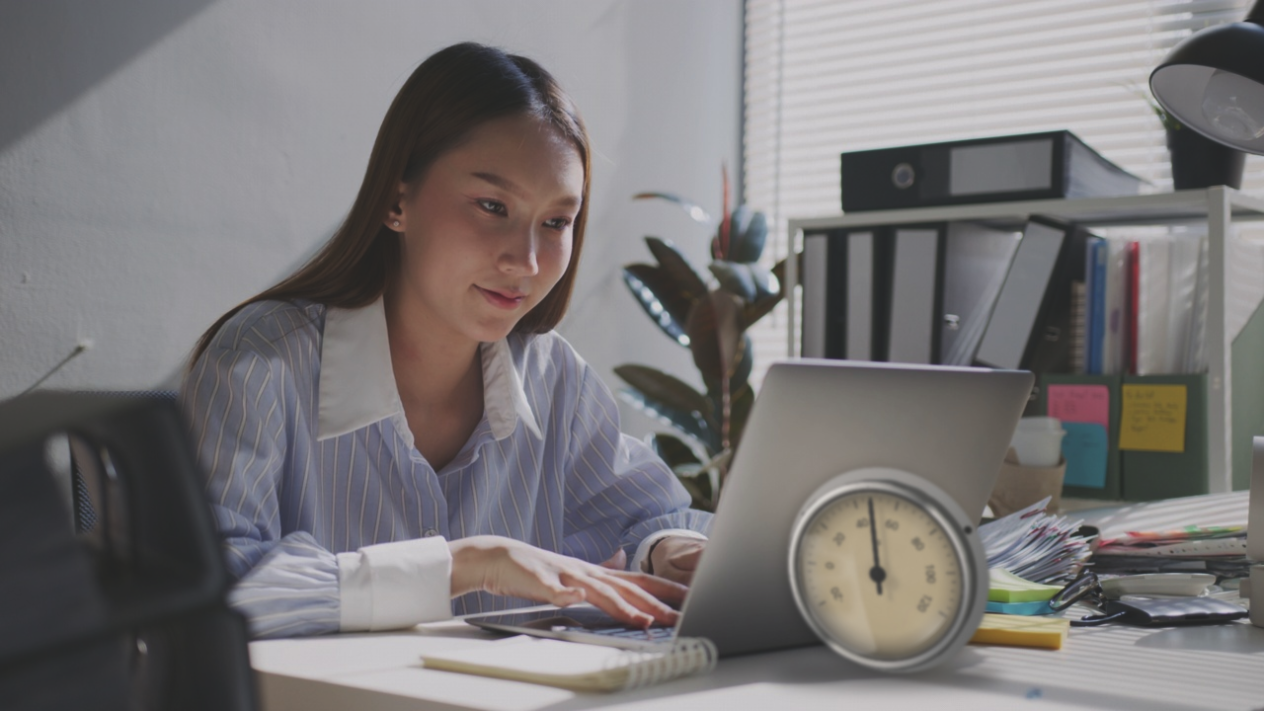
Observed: 48; °F
